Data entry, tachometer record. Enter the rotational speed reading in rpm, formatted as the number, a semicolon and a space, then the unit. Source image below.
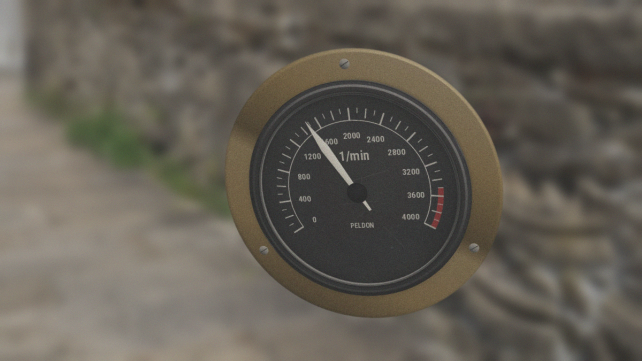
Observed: 1500; rpm
